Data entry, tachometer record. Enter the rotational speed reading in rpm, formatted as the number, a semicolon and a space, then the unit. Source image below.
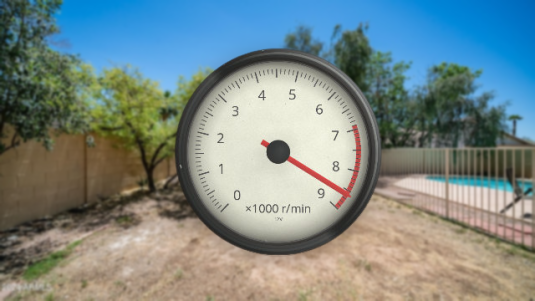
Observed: 8600; rpm
